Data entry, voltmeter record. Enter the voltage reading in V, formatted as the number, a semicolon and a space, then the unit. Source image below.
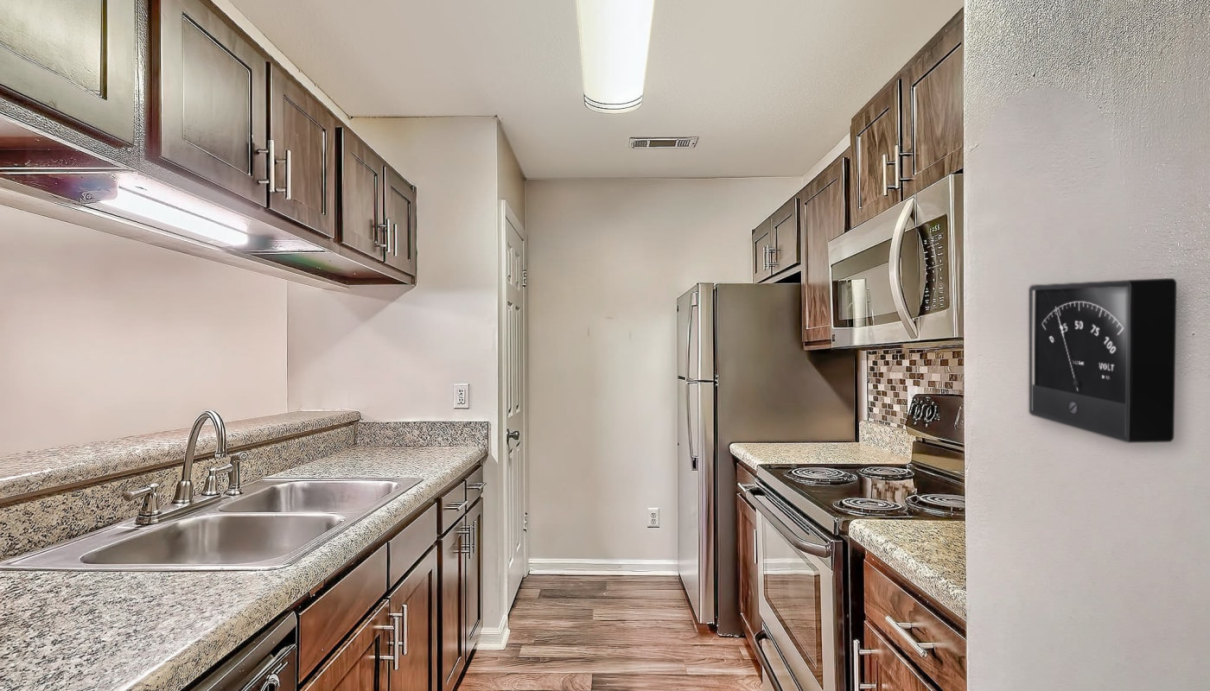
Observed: 25; V
